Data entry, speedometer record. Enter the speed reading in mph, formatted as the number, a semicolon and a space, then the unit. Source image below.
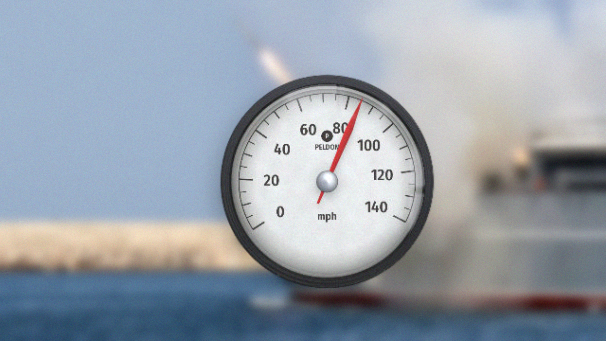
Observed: 85; mph
